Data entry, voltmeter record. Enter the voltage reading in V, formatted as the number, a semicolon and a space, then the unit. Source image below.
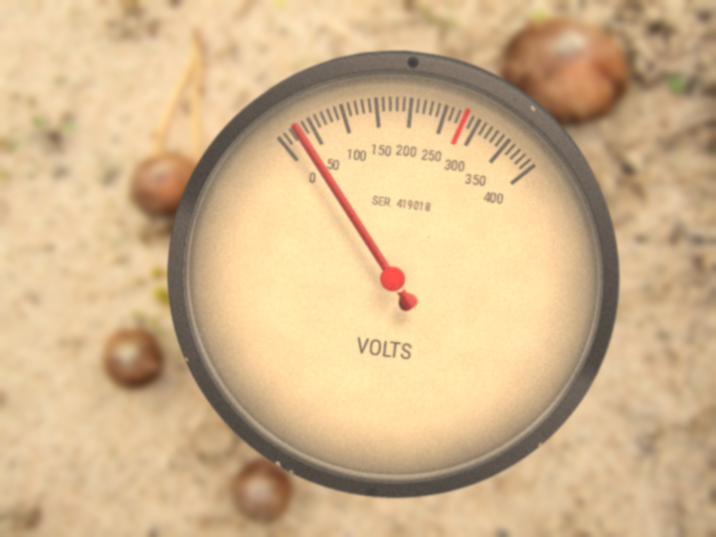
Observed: 30; V
